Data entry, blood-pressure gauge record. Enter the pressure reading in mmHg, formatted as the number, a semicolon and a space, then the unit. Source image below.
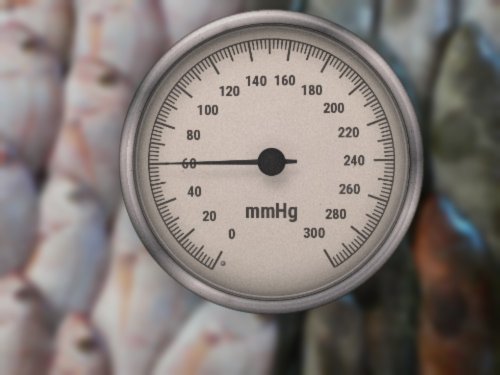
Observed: 60; mmHg
